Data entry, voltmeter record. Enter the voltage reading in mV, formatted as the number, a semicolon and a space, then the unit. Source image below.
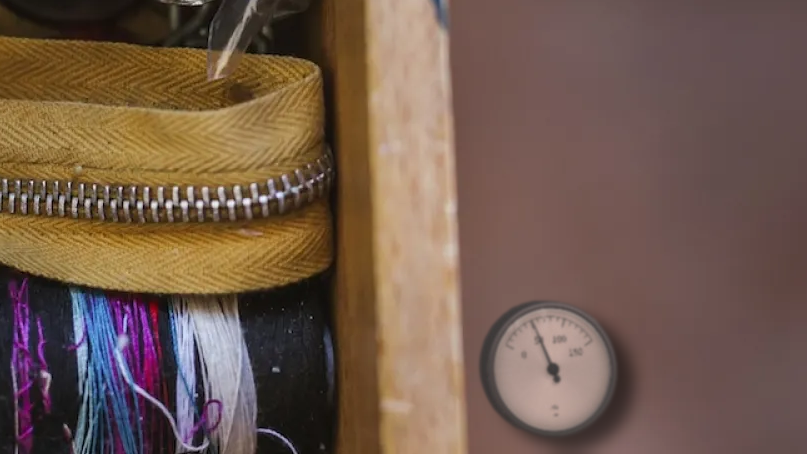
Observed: 50; mV
